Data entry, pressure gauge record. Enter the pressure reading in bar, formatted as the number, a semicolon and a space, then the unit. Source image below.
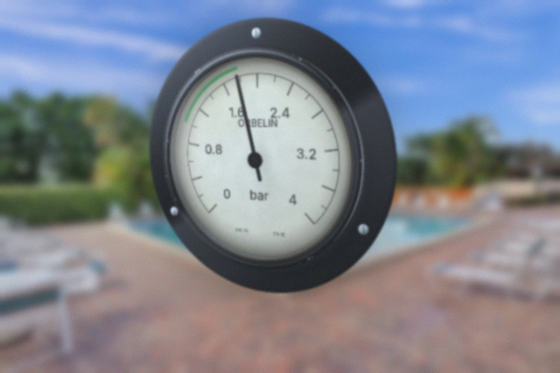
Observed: 1.8; bar
